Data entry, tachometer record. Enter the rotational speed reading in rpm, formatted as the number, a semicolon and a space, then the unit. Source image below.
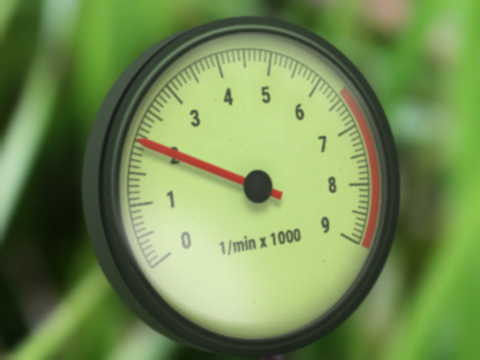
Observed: 2000; rpm
